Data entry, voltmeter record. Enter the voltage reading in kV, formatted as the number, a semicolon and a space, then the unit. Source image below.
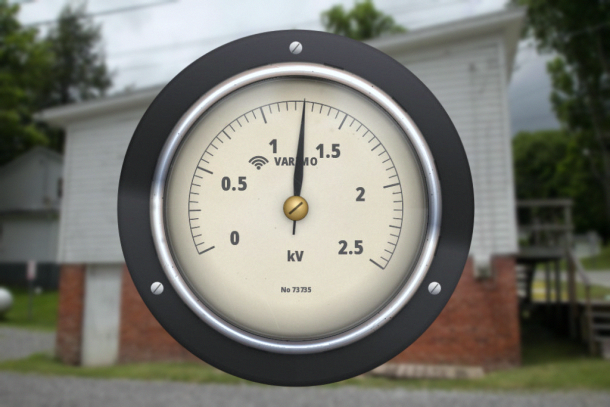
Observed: 1.25; kV
